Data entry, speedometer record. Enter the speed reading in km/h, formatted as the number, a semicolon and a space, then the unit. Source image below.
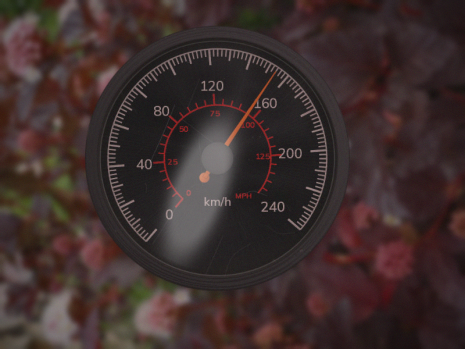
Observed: 154; km/h
